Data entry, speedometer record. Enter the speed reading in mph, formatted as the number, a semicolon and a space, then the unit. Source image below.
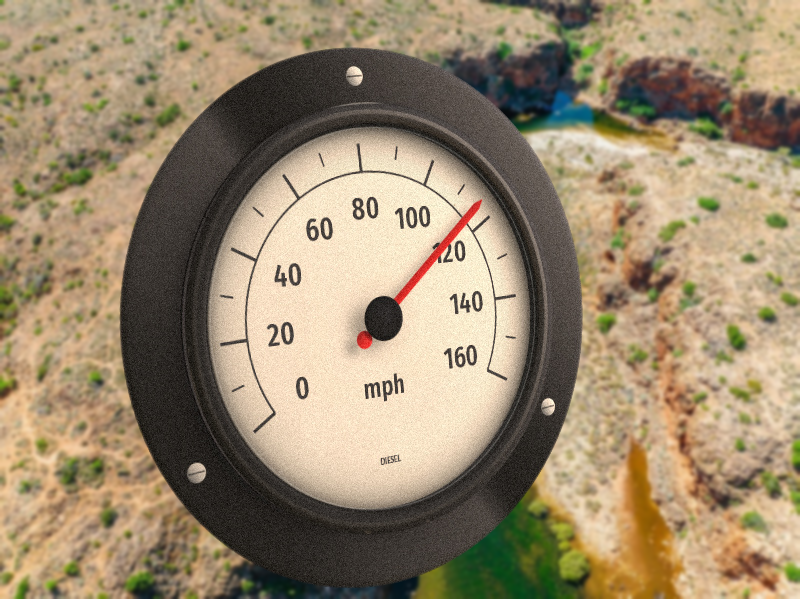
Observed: 115; mph
